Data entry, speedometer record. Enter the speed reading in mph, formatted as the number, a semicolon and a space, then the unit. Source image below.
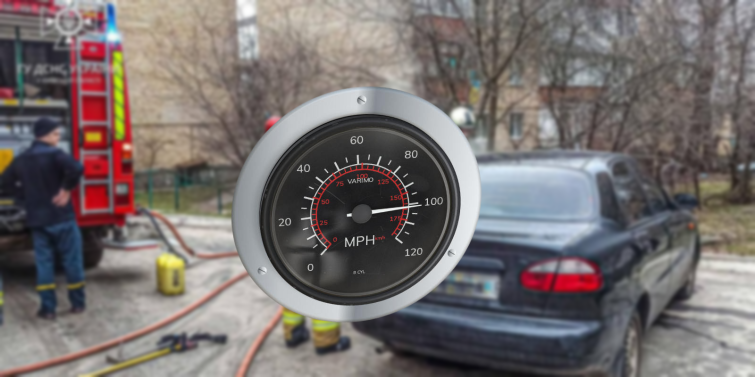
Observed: 100; mph
